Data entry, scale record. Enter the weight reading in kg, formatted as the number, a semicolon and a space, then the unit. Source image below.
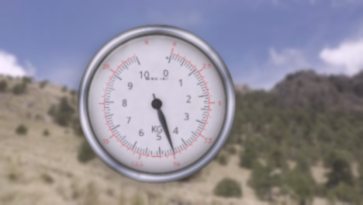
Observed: 4.5; kg
